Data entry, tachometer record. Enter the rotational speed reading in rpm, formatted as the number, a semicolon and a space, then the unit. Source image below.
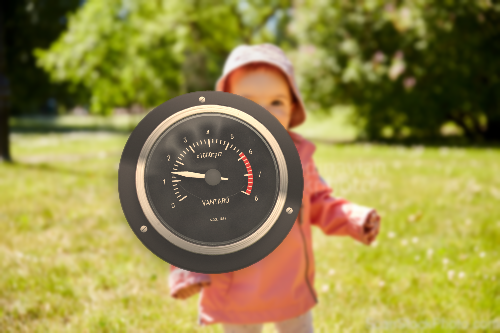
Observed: 1400; rpm
